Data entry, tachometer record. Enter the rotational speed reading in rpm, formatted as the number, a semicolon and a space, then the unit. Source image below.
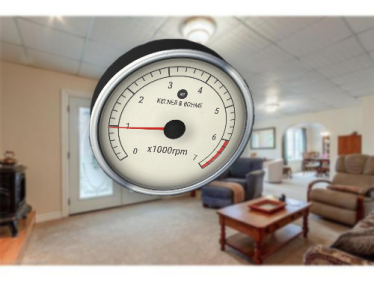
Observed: 1000; rpm
